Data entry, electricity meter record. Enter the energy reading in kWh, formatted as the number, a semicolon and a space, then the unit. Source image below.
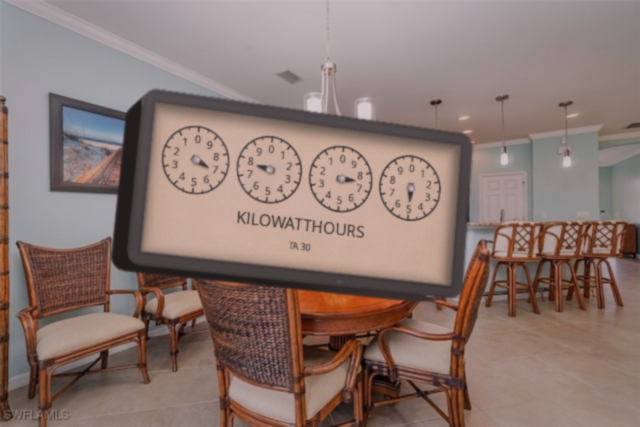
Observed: 6775; kWh
